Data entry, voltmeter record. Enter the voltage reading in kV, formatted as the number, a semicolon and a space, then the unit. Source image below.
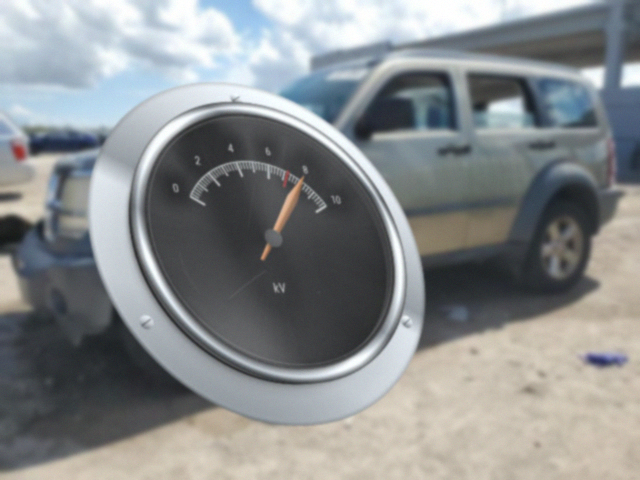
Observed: 8; kV
